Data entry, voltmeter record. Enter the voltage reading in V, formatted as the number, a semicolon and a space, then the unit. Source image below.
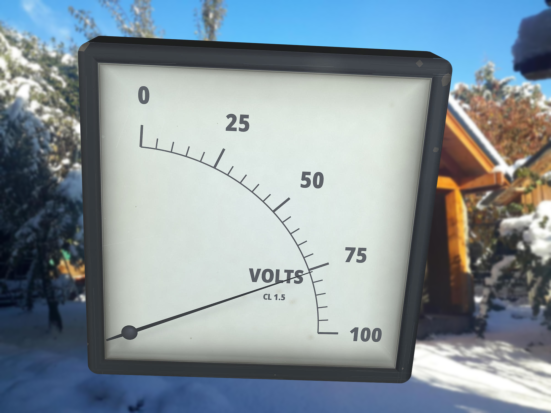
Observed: 75; V
